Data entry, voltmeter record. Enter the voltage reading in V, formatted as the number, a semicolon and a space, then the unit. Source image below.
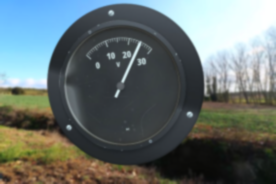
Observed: 25; V
